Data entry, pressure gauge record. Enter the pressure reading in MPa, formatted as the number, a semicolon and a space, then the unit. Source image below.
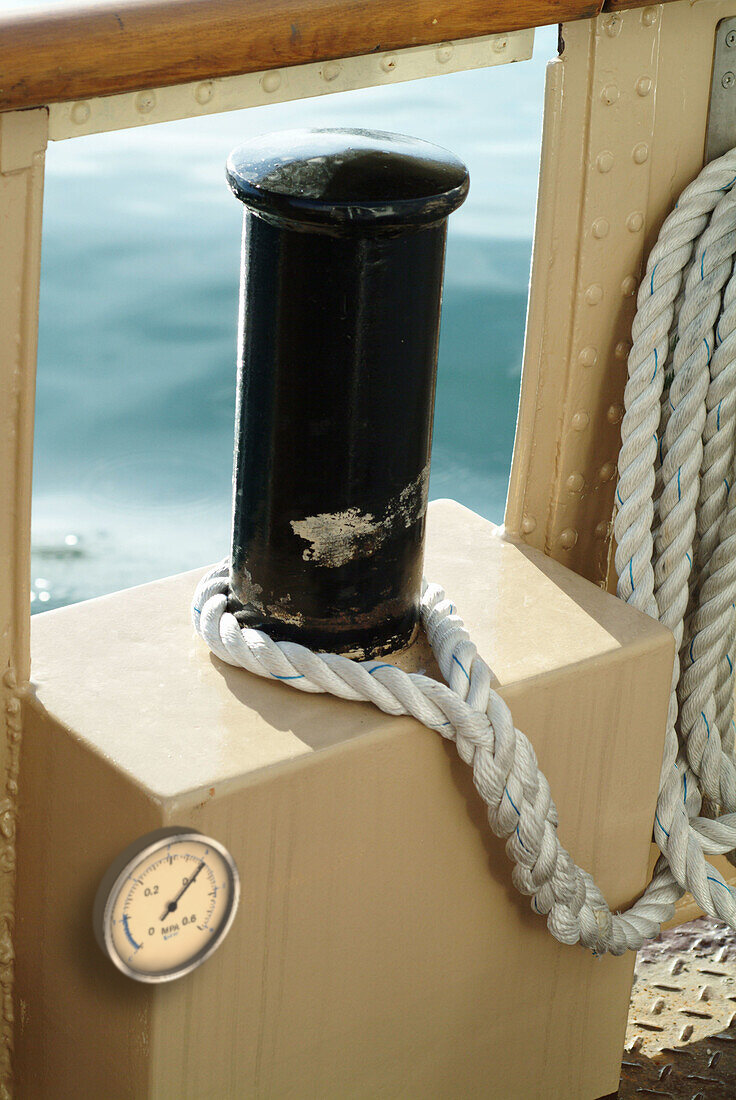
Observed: 0.4; MPa
